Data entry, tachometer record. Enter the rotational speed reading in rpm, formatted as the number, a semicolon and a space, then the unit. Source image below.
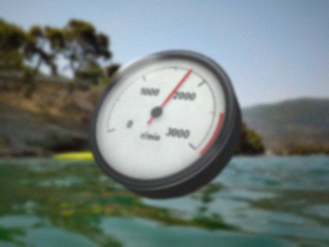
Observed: 1750; rpm
